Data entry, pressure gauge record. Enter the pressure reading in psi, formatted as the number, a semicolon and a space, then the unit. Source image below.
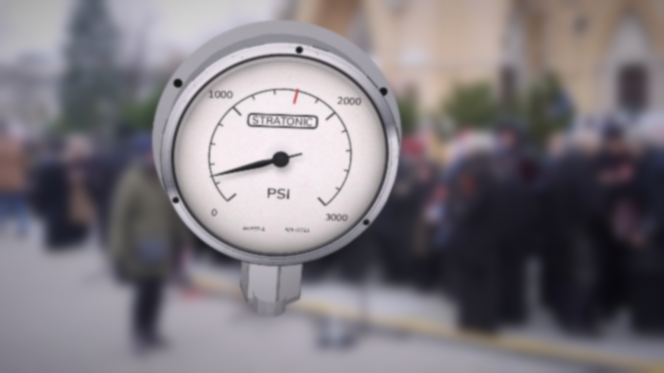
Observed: 300; psi
